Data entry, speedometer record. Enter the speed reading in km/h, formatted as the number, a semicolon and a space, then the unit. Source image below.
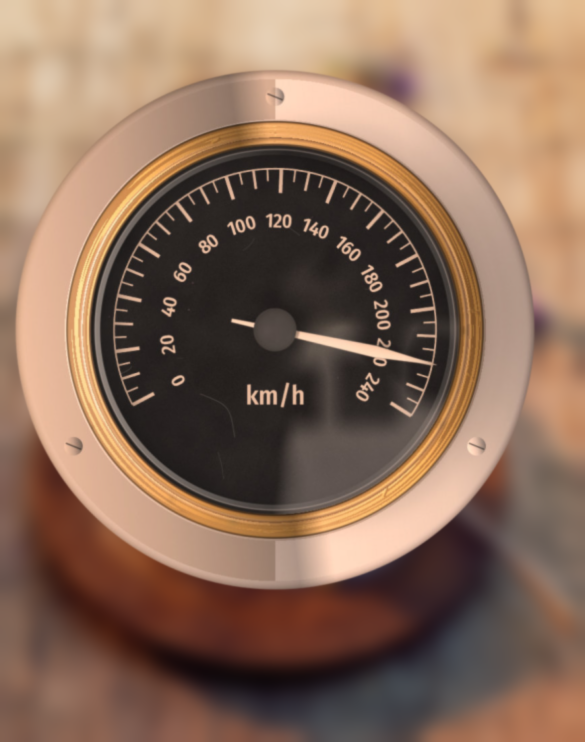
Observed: 220; km/h
